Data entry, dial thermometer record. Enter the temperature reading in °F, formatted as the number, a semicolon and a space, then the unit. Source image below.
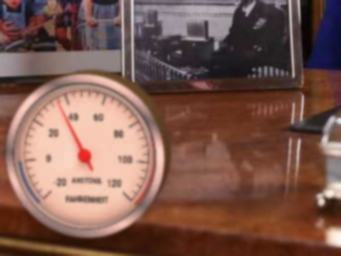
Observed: 36; °F
